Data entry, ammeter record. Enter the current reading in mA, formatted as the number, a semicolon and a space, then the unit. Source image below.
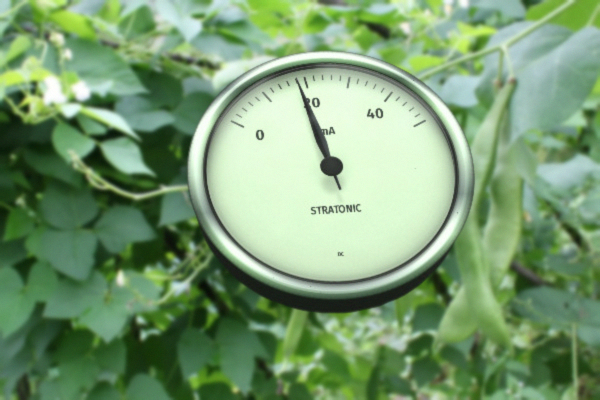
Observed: 18; mA
